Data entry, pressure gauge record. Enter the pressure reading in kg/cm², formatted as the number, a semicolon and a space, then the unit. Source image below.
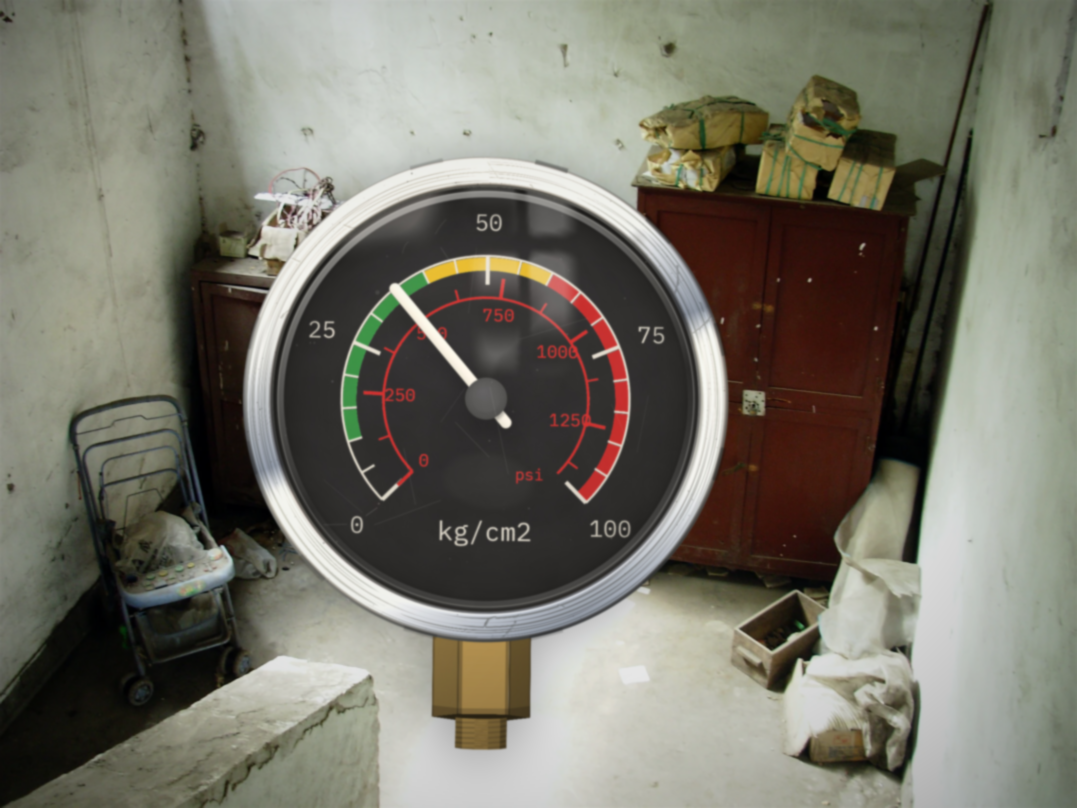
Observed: 35; kg/cm²
